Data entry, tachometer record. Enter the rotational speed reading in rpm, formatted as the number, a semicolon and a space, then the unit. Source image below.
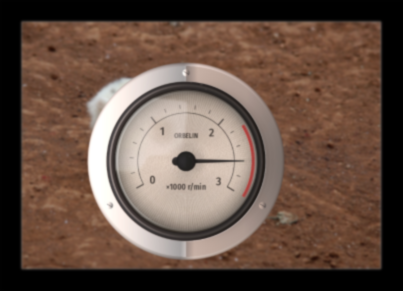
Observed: 2600; rpm
